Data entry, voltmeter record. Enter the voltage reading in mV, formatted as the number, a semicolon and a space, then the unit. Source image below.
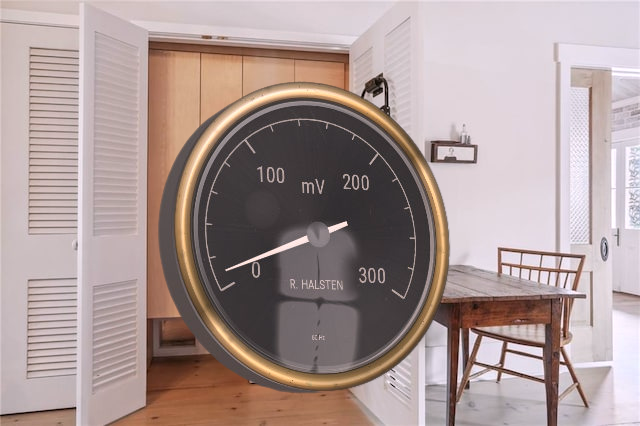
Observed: 10; mV
